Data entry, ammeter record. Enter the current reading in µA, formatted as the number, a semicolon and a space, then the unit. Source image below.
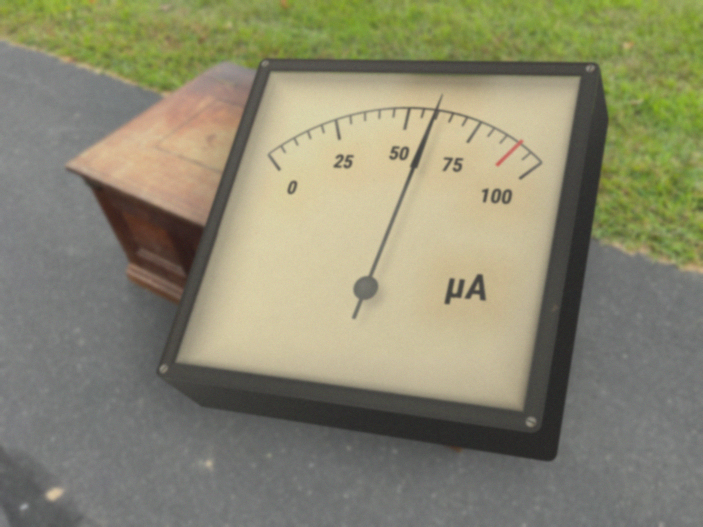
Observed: 60; µA
